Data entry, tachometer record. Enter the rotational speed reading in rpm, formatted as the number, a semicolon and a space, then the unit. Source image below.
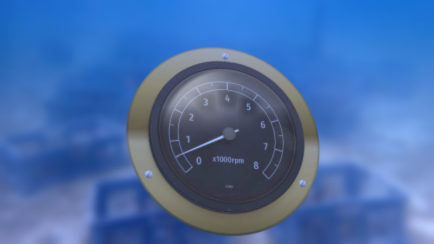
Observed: 500; rpm
